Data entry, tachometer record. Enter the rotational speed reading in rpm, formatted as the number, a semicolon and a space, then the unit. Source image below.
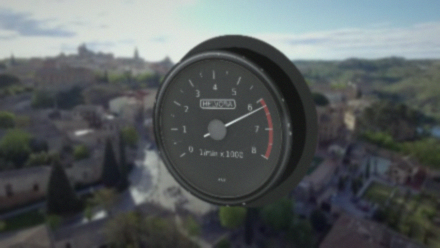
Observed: 6250; rpm
